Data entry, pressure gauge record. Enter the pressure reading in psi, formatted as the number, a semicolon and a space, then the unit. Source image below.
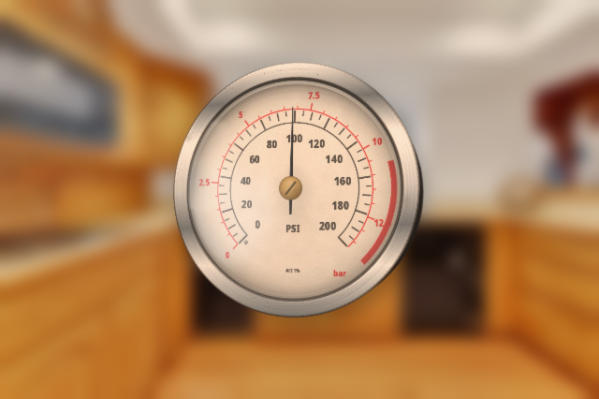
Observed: 100; psi
